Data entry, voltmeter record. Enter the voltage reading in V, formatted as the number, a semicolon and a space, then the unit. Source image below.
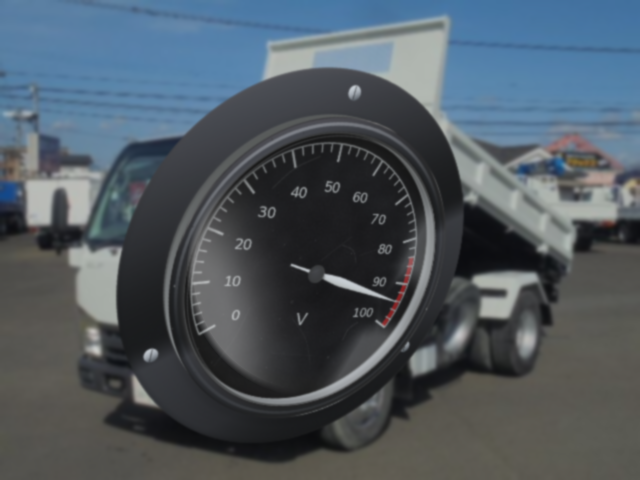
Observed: 94; V
